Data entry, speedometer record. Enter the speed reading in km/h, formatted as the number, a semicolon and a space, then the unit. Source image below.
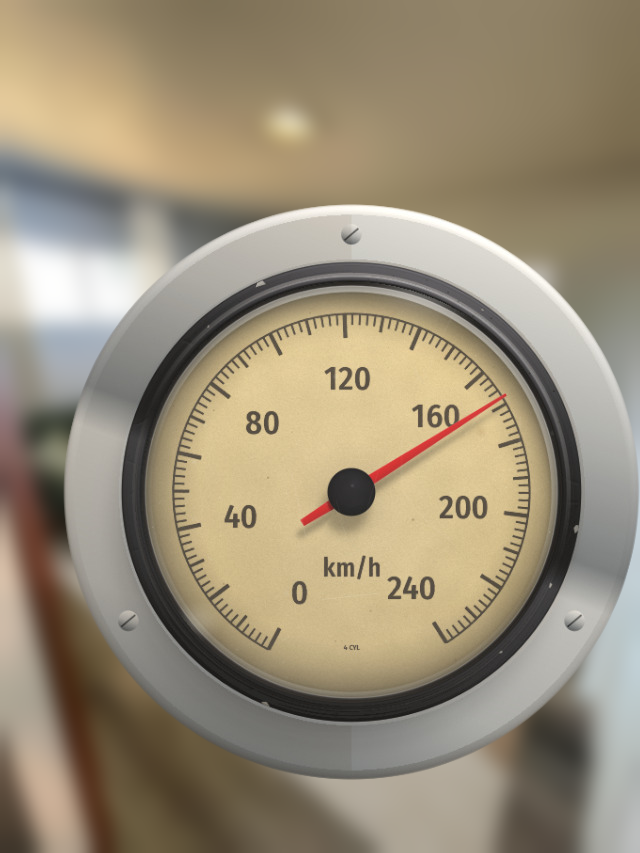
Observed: 168; km/h
